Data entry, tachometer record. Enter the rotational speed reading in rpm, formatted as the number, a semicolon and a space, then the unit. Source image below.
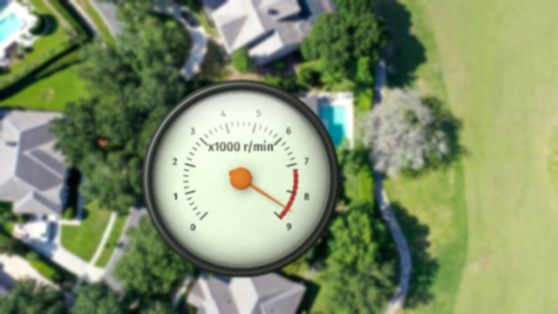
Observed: 8600; rpm
